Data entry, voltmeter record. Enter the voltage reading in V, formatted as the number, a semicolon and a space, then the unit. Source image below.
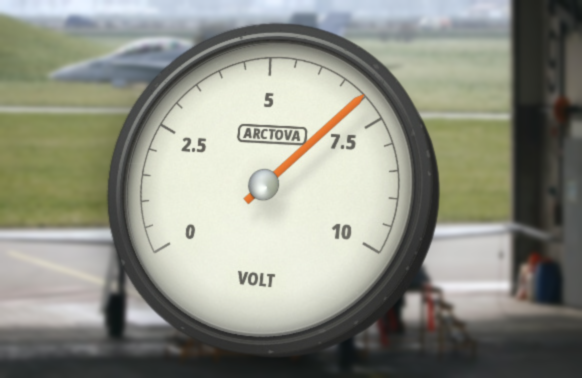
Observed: 7; V
